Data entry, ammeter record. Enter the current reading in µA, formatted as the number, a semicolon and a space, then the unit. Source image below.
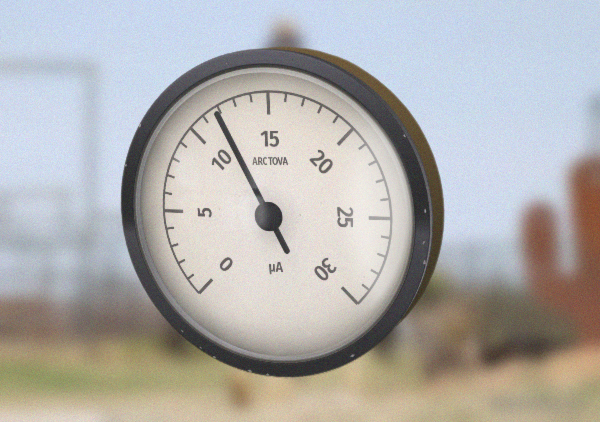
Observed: 12; µA
